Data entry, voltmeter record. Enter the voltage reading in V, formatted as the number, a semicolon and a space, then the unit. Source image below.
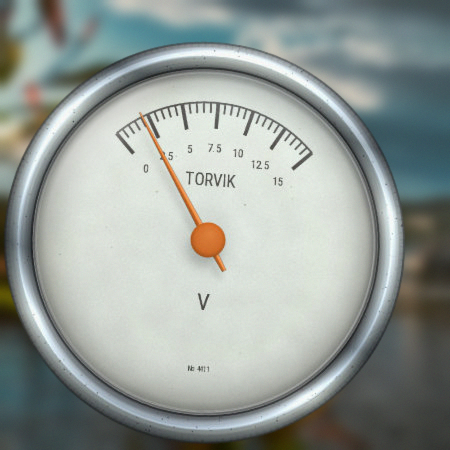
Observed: 2; V
